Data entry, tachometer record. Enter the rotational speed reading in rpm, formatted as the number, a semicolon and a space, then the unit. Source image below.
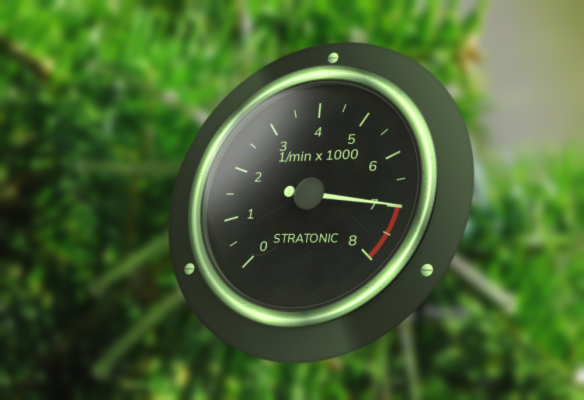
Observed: 7000; rpm
